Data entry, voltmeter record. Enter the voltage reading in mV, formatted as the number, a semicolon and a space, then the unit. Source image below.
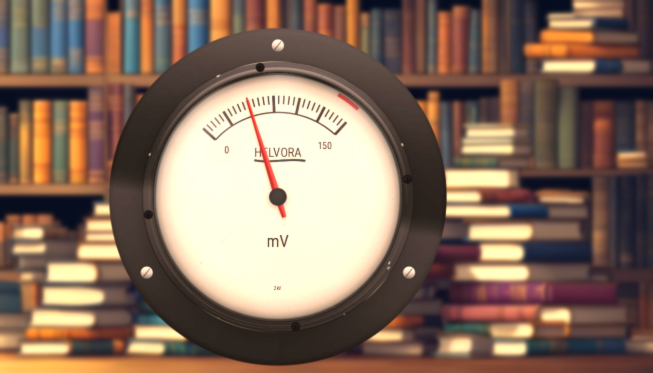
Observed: 50; mV
